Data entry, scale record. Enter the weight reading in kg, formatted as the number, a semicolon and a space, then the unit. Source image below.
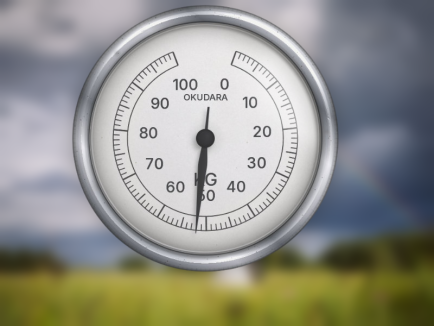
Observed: 52; kg
